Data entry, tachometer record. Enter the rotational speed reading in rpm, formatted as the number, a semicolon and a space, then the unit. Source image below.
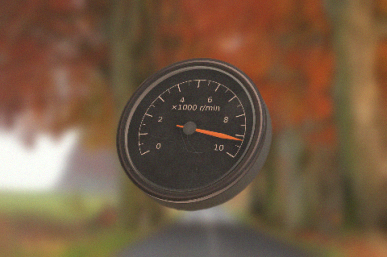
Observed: 9250; rpm
